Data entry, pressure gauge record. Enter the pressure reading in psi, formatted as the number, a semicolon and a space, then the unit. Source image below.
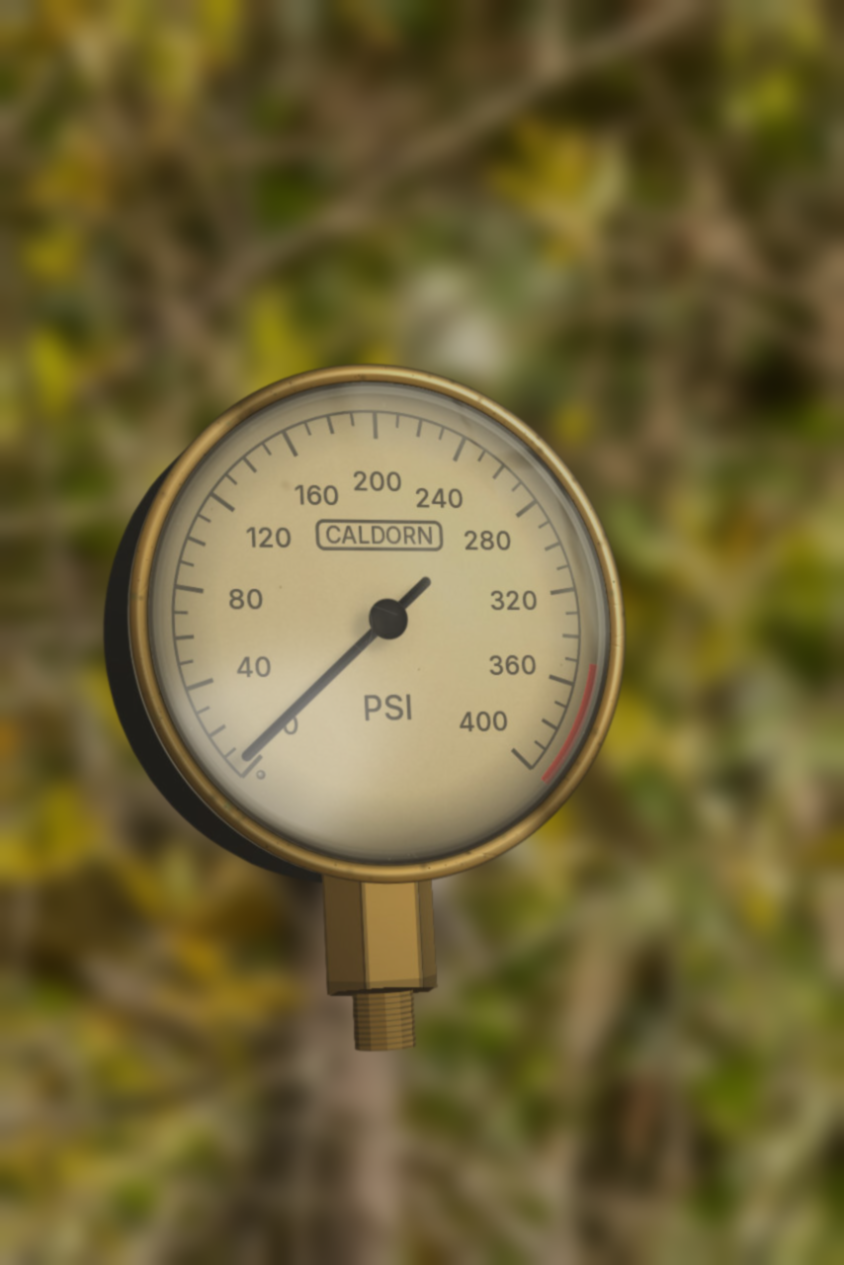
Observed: 5; psi
